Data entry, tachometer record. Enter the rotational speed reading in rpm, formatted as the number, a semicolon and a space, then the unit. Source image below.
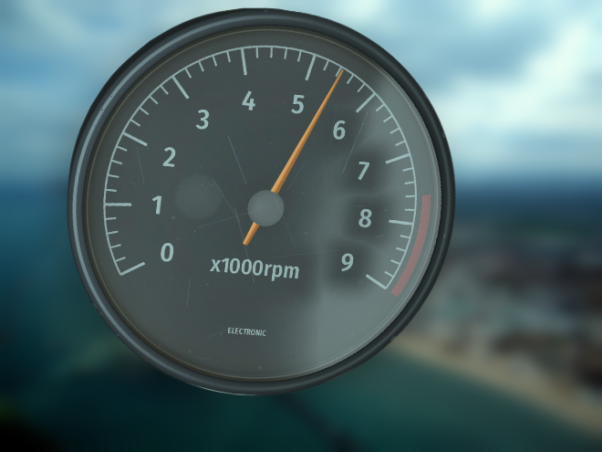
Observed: 5400; rpm
